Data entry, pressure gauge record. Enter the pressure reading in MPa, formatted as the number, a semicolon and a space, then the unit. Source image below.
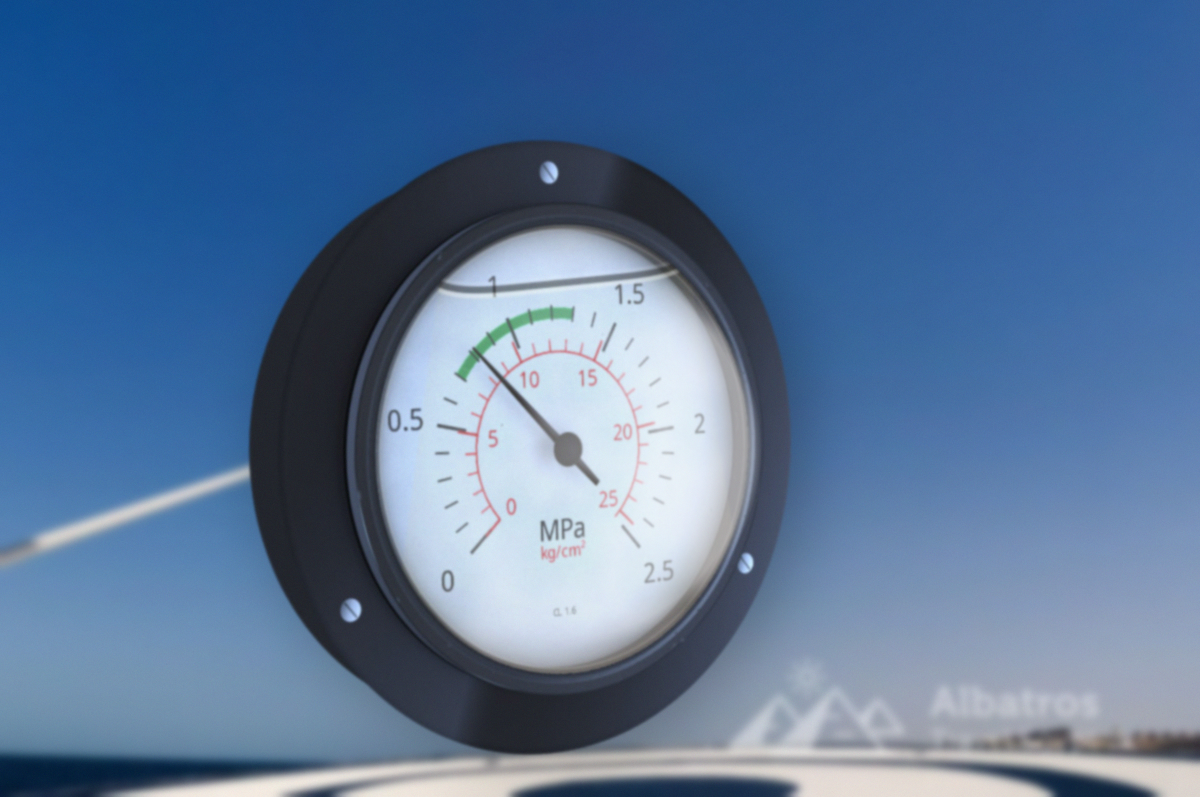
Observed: 0.8; MPa
